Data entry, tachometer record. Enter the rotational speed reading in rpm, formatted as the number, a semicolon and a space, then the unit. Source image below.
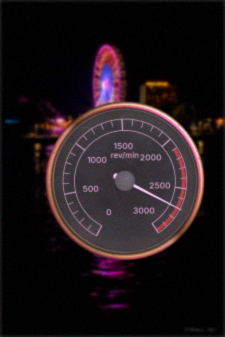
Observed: 2700; rpm
